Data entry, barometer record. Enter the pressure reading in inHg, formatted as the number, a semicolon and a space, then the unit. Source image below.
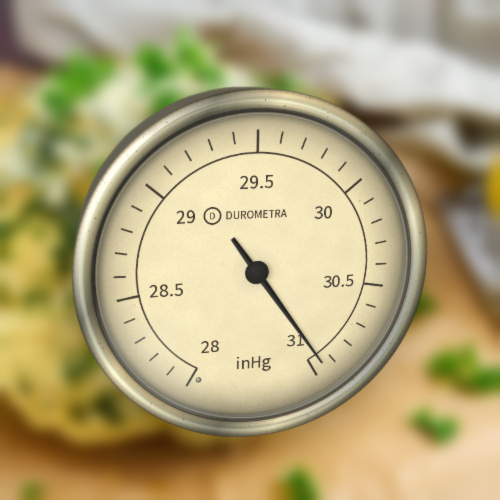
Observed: 30.95; inHg
